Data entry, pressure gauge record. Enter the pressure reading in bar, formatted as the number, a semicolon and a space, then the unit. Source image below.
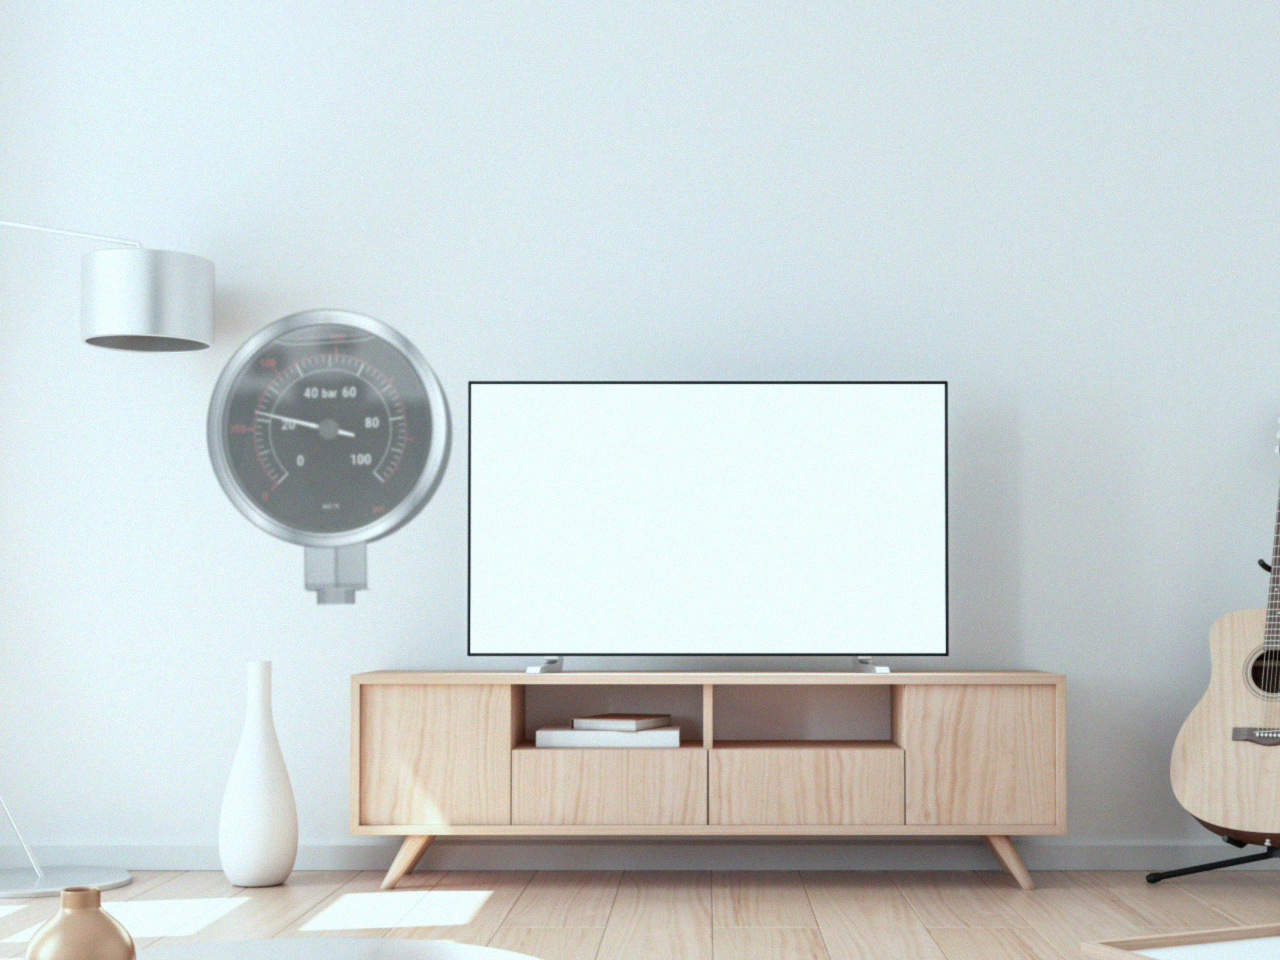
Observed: 22; bar
